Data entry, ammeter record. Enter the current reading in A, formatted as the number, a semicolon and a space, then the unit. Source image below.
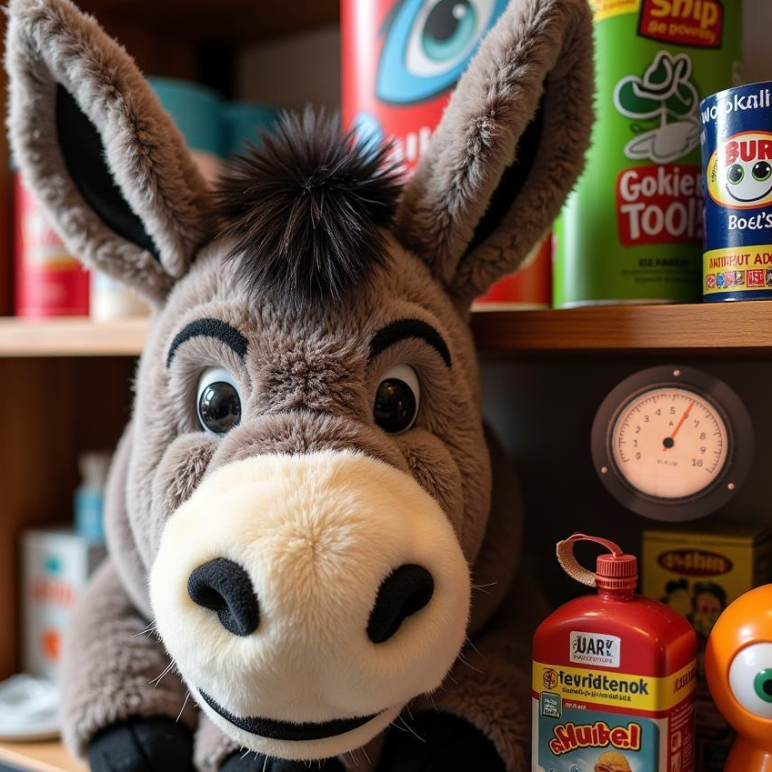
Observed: 6; A
